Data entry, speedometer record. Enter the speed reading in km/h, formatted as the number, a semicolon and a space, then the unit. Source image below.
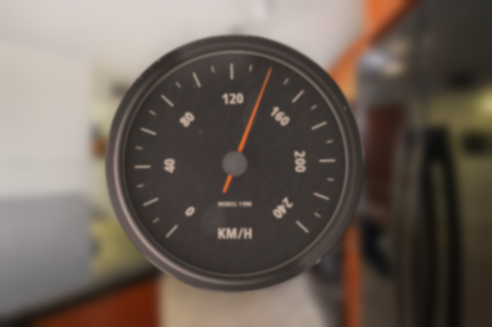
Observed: 140; km/h
